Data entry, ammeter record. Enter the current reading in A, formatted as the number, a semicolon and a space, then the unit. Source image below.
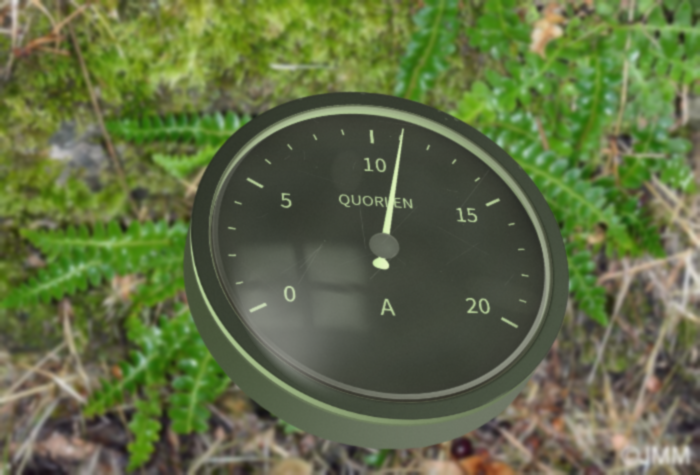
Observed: 11; A
